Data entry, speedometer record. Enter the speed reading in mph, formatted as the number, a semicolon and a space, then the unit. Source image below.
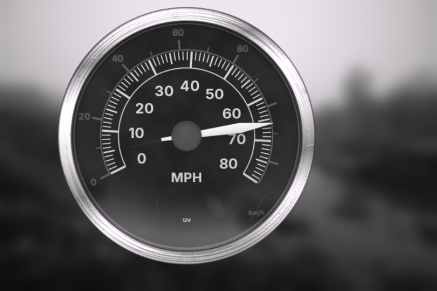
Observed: 66; mph
